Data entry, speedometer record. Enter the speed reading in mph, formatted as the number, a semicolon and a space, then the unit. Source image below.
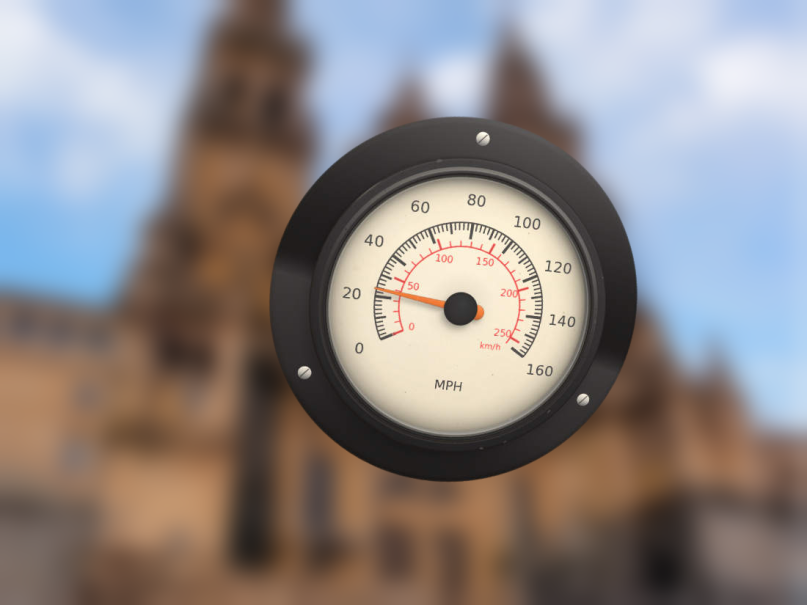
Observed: 24; mph
